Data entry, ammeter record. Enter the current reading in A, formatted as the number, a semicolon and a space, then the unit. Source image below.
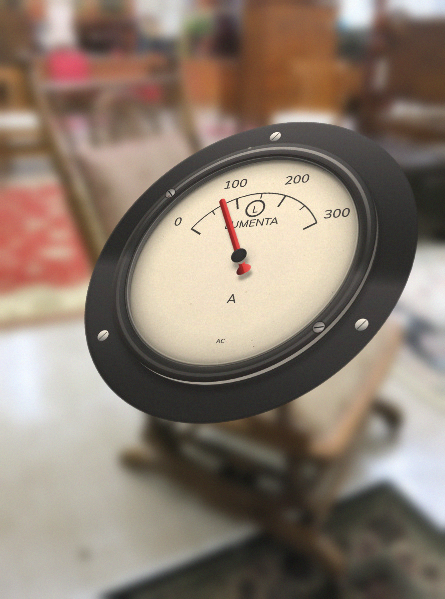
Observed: 75; A
